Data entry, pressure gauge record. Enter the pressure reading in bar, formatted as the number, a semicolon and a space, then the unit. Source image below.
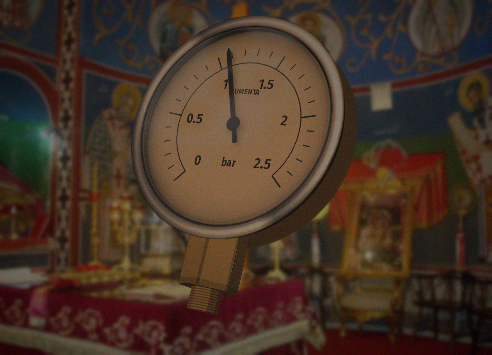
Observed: 1.1; bar
